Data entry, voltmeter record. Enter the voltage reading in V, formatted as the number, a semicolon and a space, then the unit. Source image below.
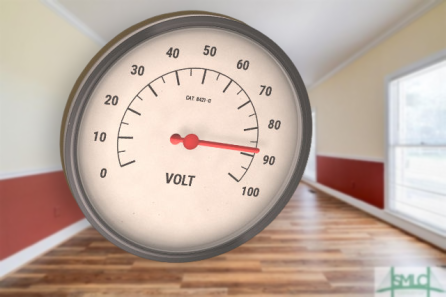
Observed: 87.5; V
